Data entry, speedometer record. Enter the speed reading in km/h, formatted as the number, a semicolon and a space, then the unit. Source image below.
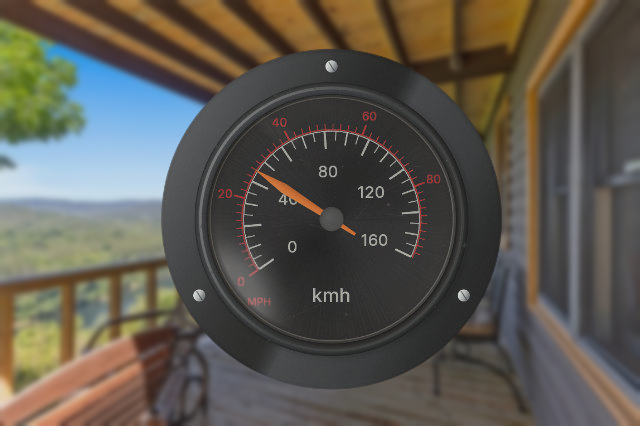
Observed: 45; km/h
